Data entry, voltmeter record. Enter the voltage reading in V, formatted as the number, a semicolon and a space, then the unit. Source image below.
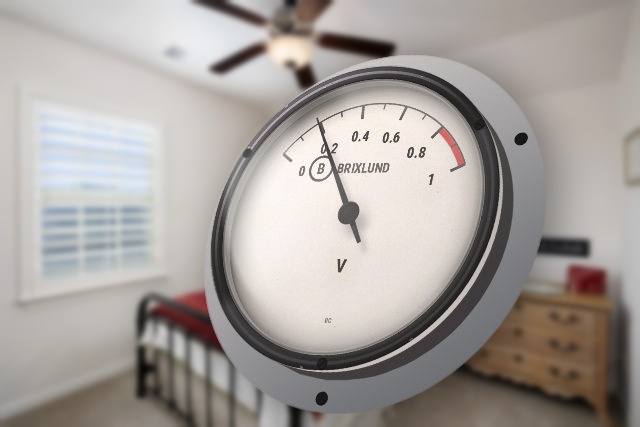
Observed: 0.2; V
